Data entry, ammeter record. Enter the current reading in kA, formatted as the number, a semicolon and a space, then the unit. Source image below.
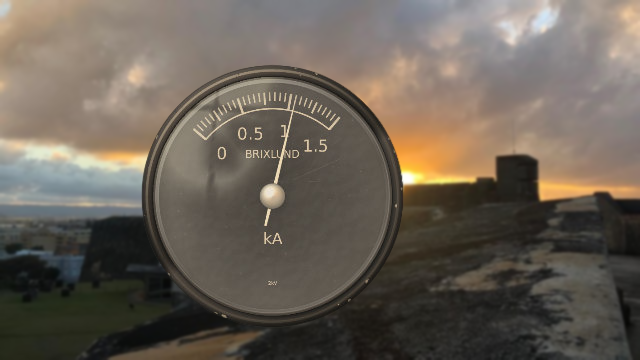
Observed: 1.05; kA
